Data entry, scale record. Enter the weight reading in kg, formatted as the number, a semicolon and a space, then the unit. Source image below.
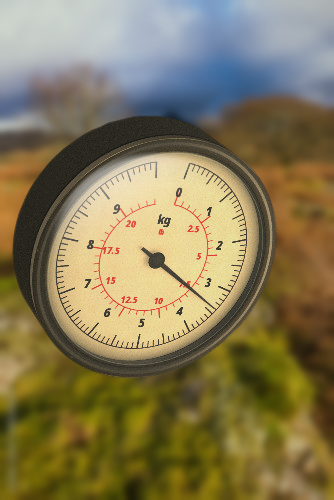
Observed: 3.4; kg
